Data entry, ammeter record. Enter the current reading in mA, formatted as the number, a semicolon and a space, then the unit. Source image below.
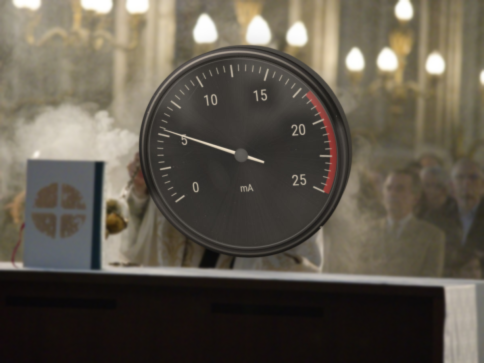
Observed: 5.5; mA
